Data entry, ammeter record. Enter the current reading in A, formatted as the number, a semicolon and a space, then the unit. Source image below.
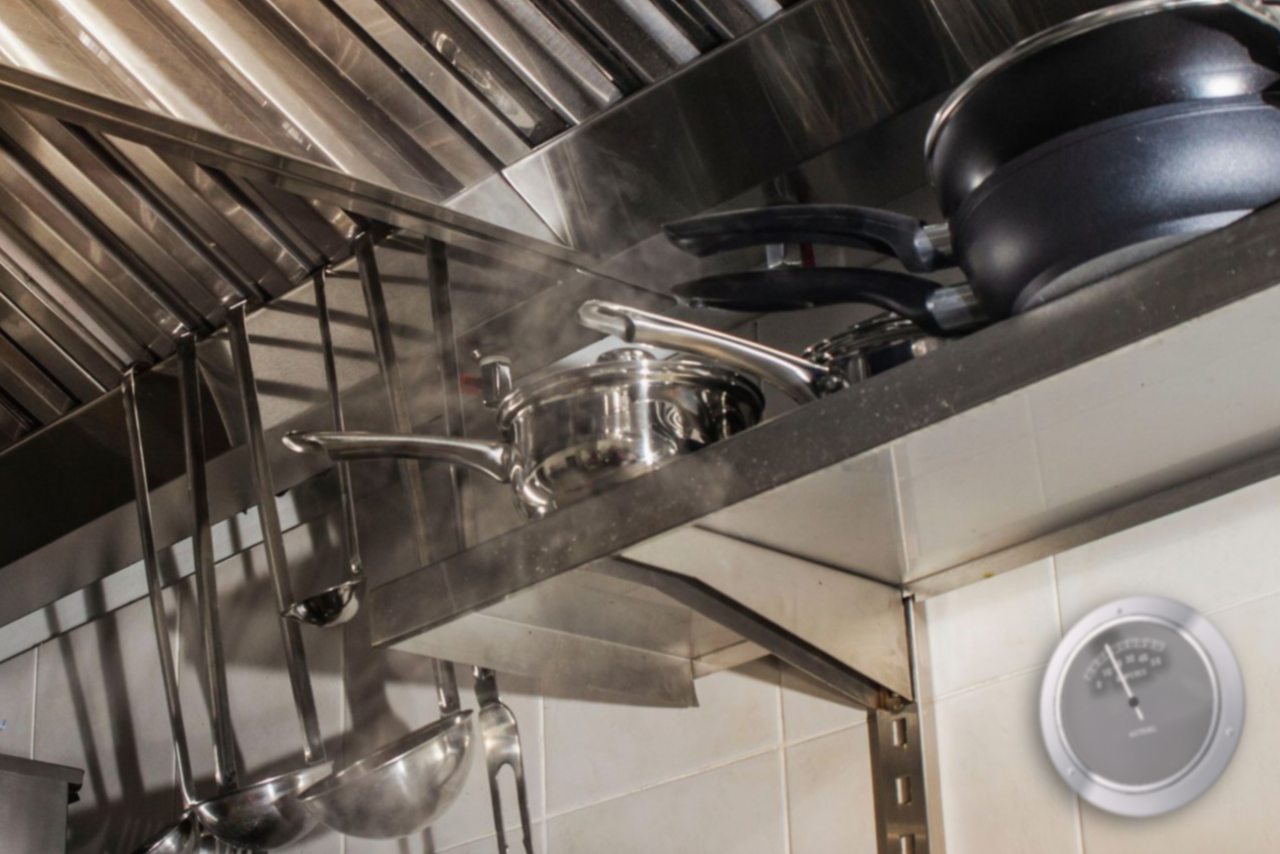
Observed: 20; A
